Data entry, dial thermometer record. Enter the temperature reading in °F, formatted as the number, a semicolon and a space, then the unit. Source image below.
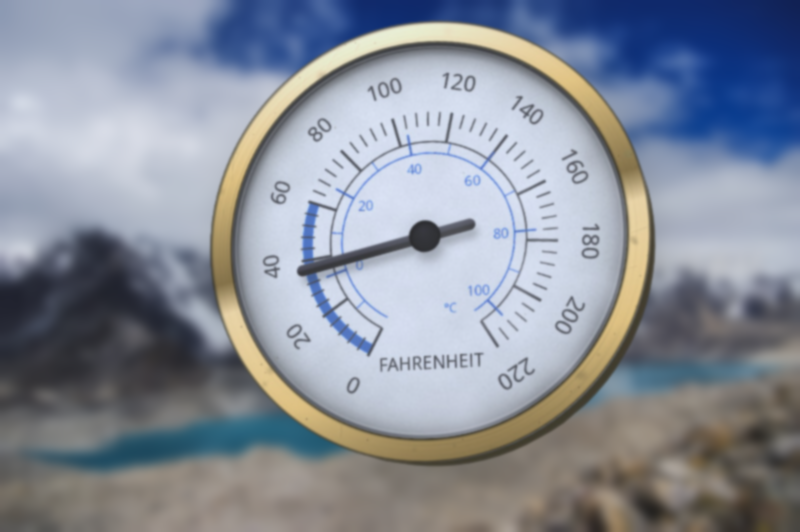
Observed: 36; °F
